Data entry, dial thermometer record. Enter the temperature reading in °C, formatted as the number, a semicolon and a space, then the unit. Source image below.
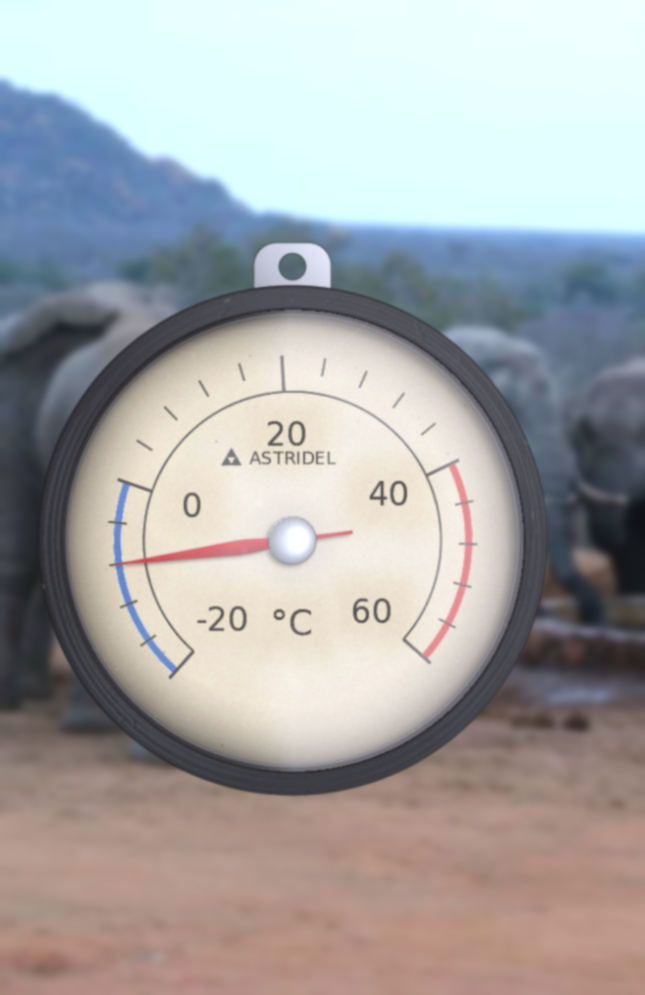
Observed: -8; °C
